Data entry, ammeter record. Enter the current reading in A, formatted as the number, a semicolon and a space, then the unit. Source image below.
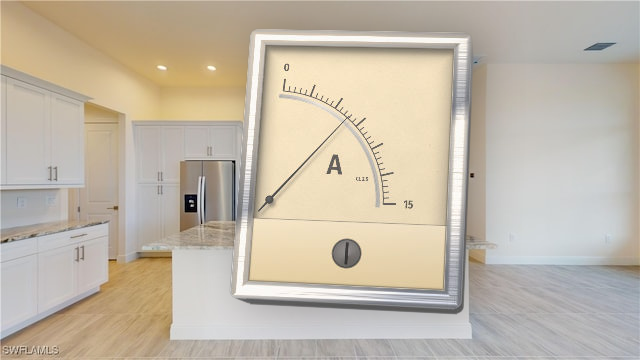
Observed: 6.5; A
